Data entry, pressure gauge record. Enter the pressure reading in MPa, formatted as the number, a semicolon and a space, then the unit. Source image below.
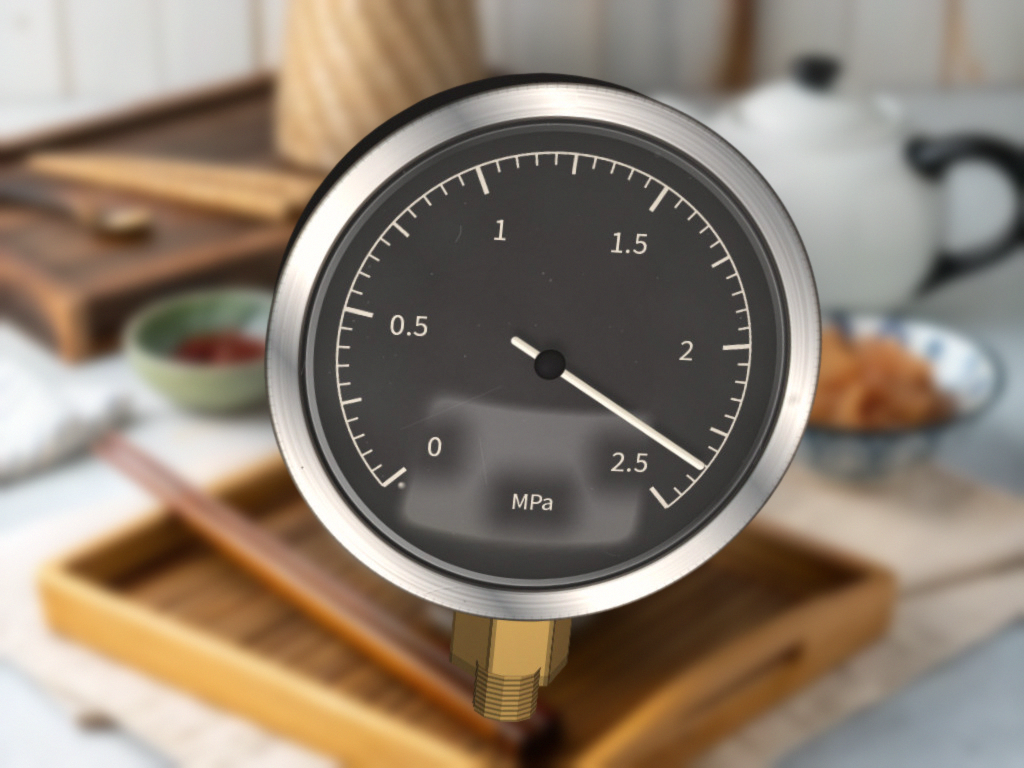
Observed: 2.35; MPa
